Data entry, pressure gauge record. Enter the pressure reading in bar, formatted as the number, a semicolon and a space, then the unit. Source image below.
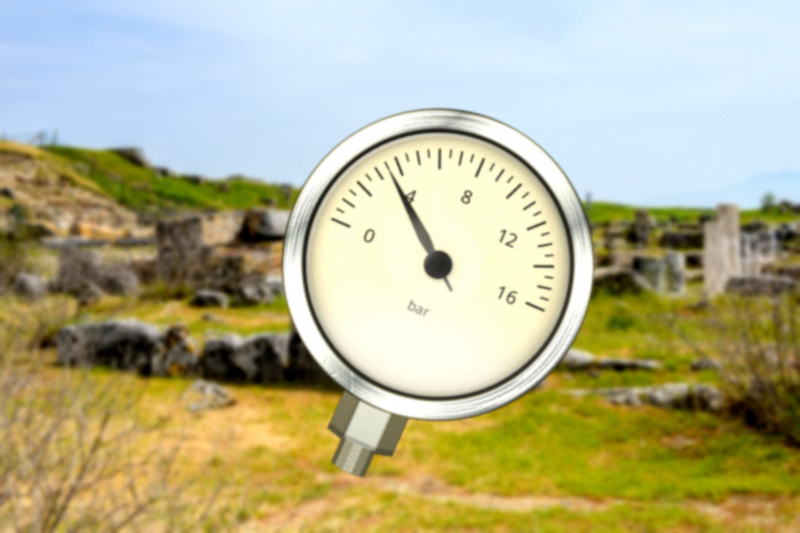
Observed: 3.5; bar
